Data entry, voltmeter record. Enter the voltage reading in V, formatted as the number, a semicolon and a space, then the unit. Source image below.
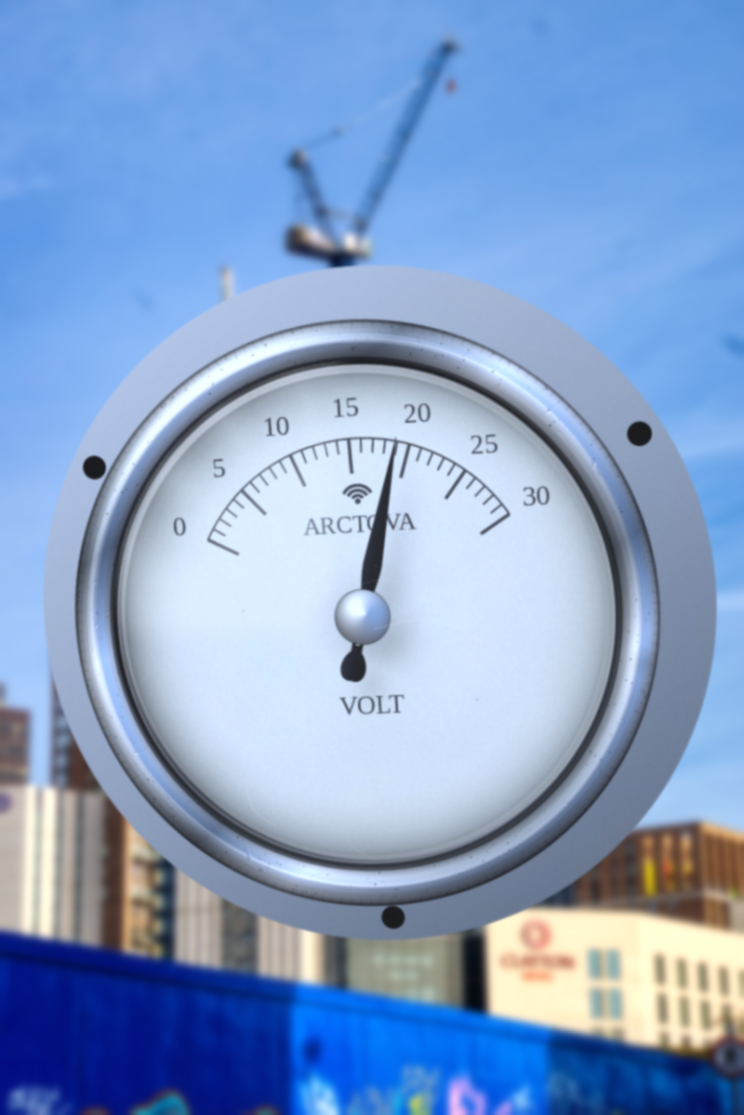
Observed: 19; V
